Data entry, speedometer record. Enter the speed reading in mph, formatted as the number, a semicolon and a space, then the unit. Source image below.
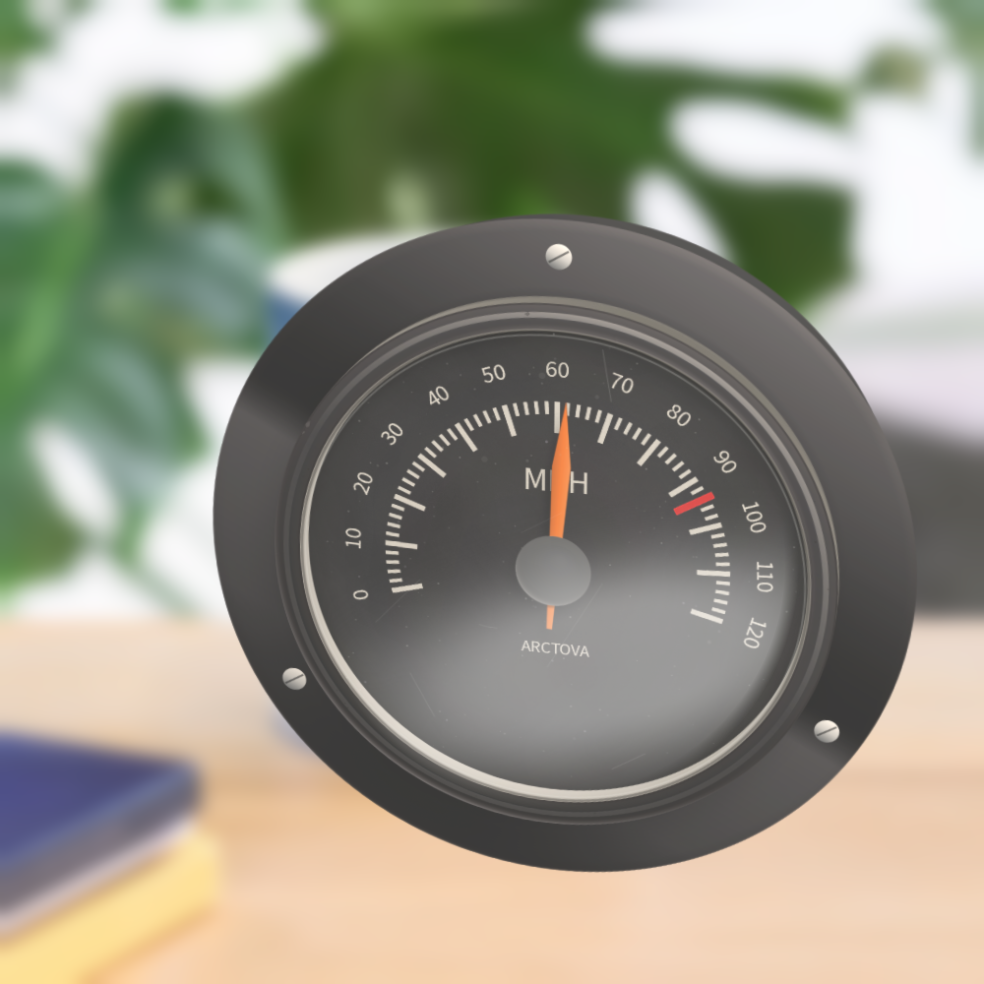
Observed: 62; mph
